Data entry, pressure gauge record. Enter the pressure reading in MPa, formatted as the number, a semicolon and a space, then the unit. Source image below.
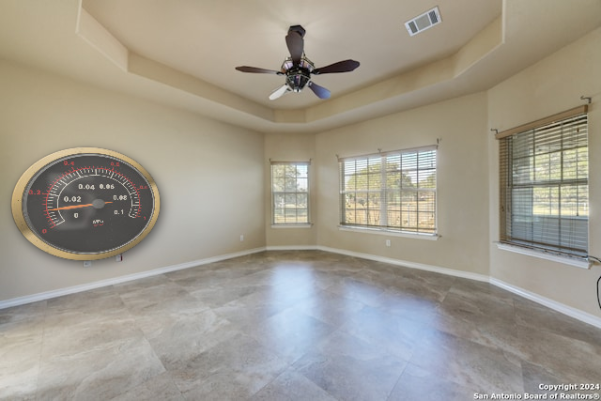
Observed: 0.01; MPa
